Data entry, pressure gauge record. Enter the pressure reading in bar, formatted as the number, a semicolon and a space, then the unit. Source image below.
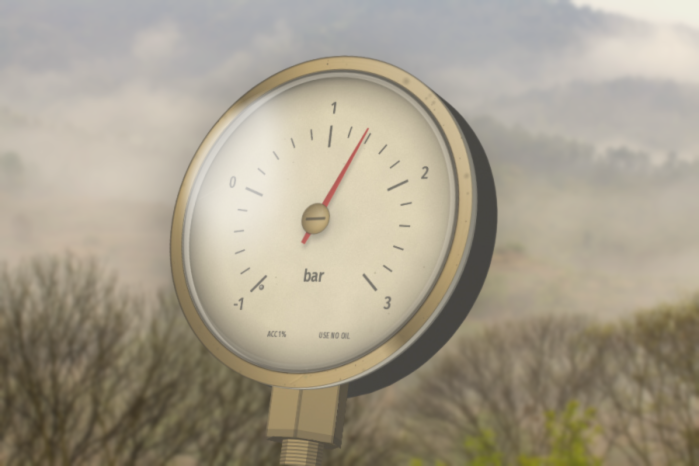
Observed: 1.4; bar
